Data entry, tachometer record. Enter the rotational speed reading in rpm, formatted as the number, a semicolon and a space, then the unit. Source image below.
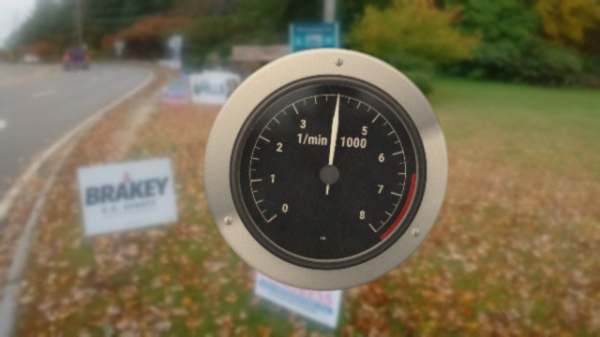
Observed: 4000; rpm
